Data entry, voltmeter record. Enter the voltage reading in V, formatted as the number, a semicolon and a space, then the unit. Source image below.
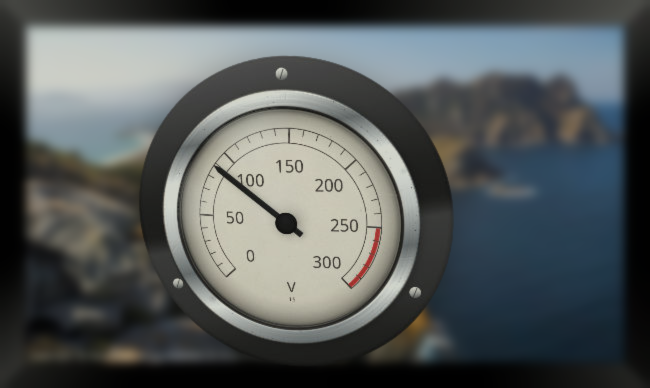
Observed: 90; V
